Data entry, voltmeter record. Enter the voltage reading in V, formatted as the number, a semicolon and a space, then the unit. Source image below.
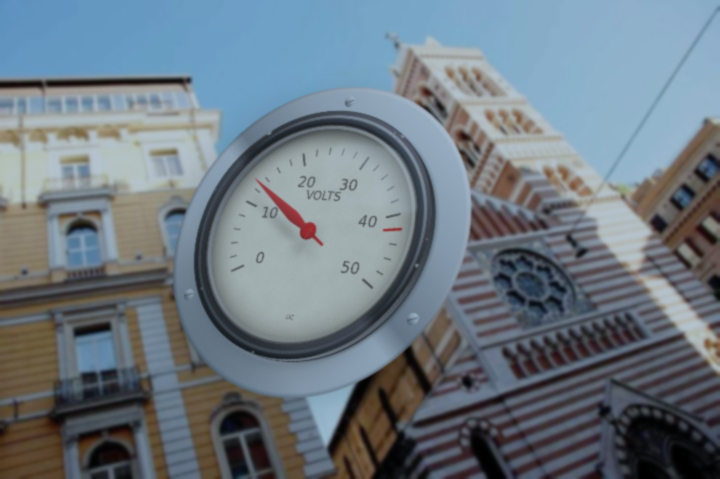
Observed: 13; V
